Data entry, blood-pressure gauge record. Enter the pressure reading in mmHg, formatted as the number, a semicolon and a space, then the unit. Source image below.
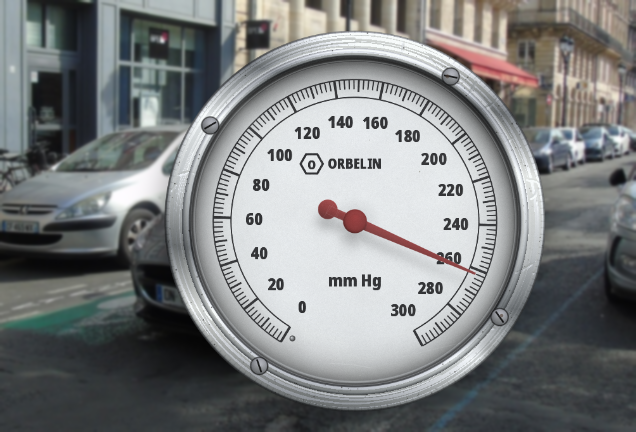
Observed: 262; mmHg
